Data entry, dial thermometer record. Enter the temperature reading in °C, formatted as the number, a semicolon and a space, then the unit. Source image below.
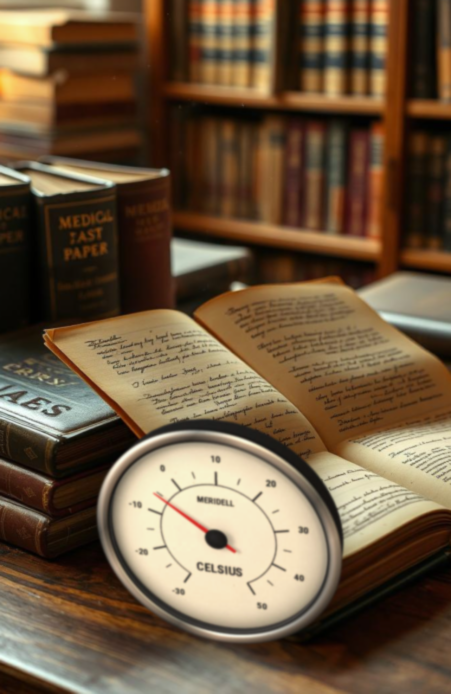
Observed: -5; °C
